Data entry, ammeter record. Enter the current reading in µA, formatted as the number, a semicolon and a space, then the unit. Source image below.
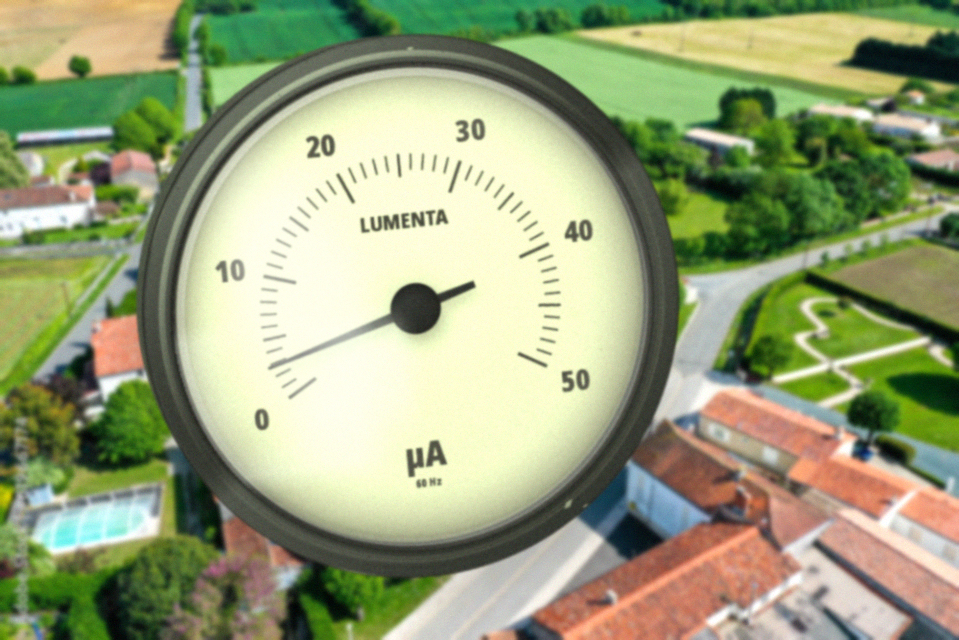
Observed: 3; µA
